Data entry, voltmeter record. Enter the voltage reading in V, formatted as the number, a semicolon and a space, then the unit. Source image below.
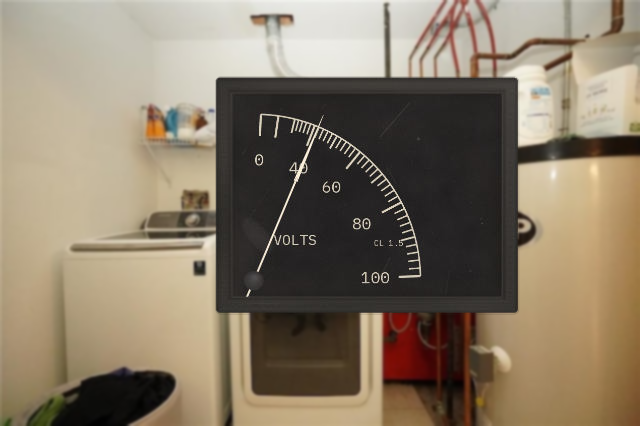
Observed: 42; V
